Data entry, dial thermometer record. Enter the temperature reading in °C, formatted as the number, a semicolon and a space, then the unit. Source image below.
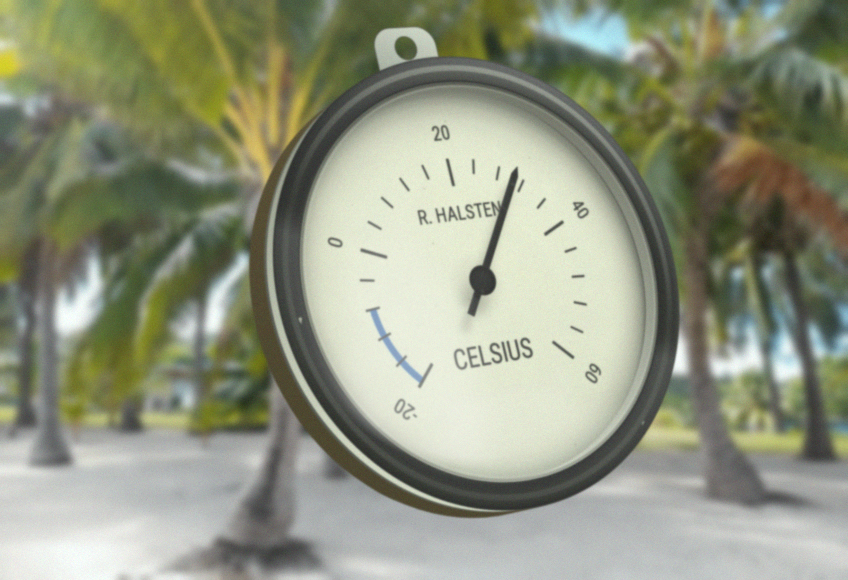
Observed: 30; °C
